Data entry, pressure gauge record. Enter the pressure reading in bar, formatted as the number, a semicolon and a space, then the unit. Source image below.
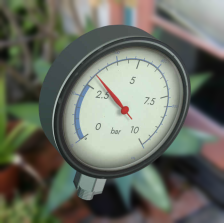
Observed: 3; bar
